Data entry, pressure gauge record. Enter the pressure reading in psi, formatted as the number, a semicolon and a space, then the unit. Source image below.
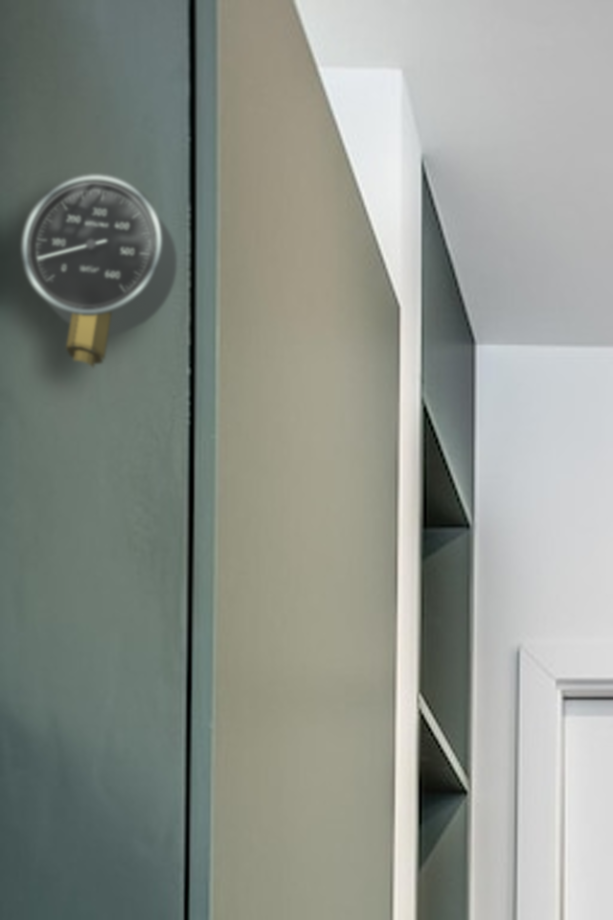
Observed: 50; psi
